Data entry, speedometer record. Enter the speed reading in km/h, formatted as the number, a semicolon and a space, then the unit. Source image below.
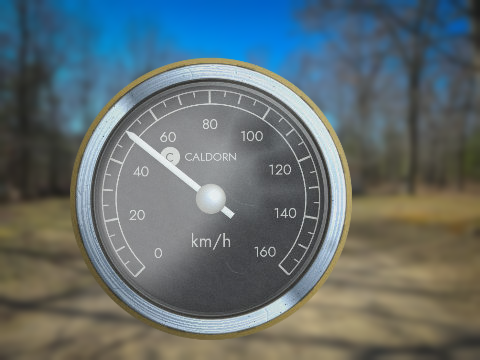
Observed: 50; km/h
